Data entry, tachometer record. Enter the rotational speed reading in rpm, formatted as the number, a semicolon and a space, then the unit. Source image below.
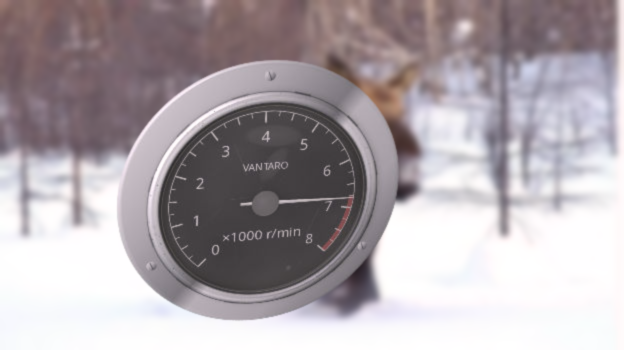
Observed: 6750; rpm
